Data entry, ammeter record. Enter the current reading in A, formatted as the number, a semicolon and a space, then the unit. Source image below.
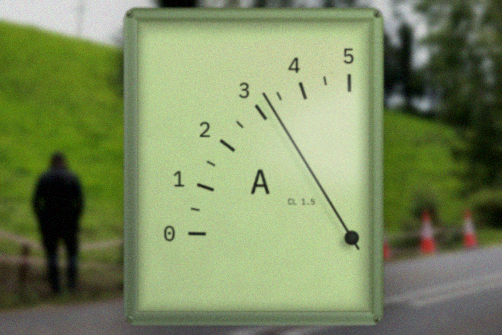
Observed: 3.25; A
